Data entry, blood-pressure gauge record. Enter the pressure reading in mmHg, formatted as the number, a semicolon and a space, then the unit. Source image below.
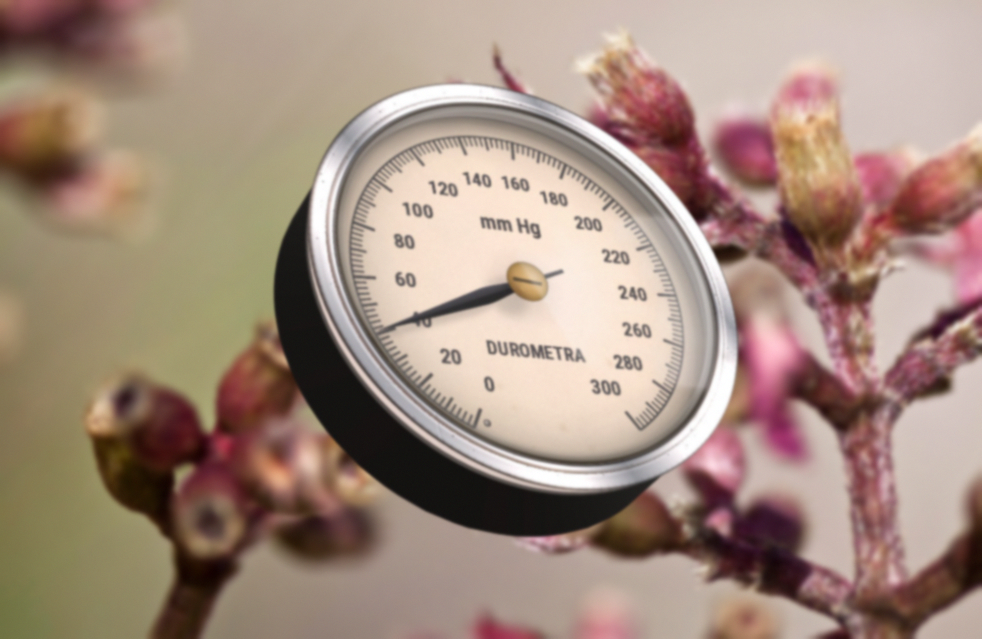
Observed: 40; mmHg
